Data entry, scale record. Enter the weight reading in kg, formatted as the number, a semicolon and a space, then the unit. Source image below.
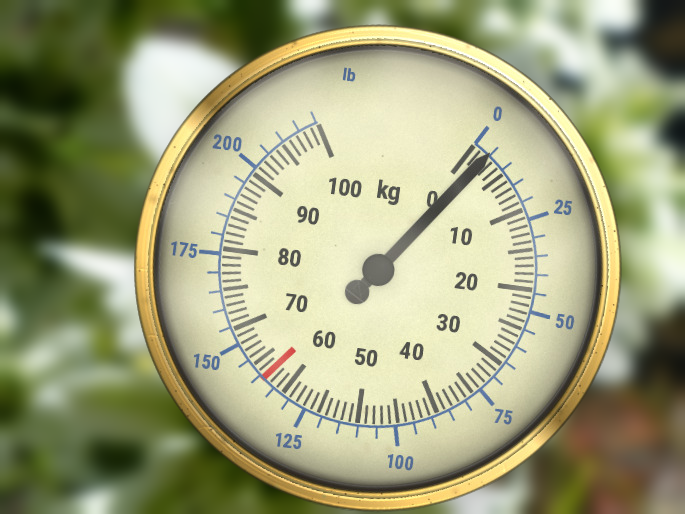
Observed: 2; kg
